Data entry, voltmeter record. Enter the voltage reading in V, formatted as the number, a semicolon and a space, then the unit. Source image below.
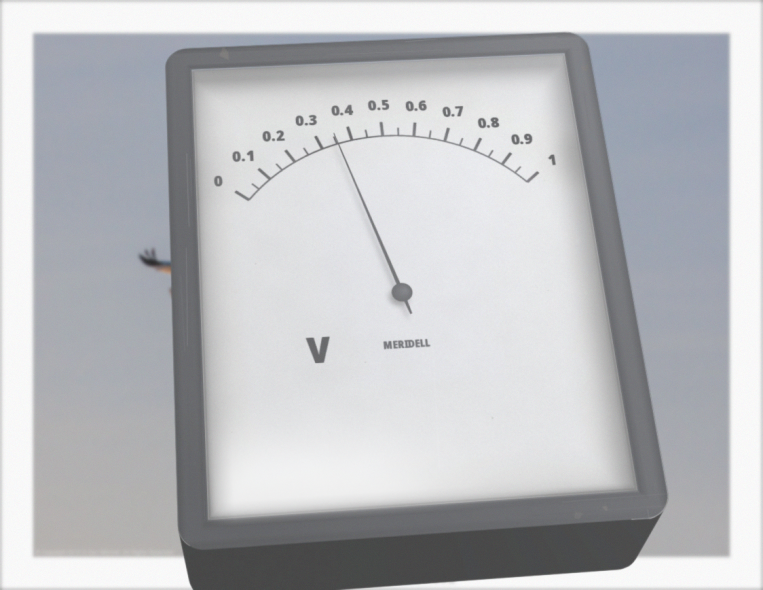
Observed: 0.35; V
